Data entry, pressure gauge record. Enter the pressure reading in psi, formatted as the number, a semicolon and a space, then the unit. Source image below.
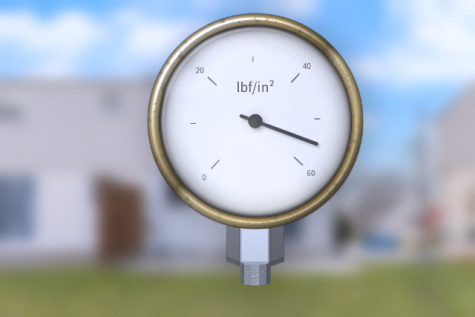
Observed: 55; psi
